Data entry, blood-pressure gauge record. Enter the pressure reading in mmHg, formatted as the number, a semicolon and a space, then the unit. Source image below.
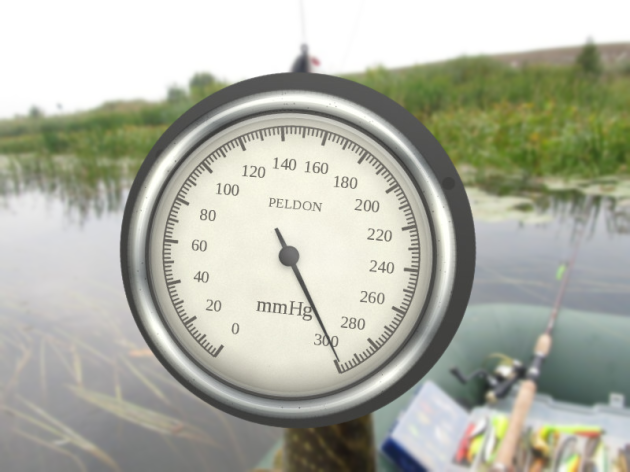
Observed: 298; mmHg
